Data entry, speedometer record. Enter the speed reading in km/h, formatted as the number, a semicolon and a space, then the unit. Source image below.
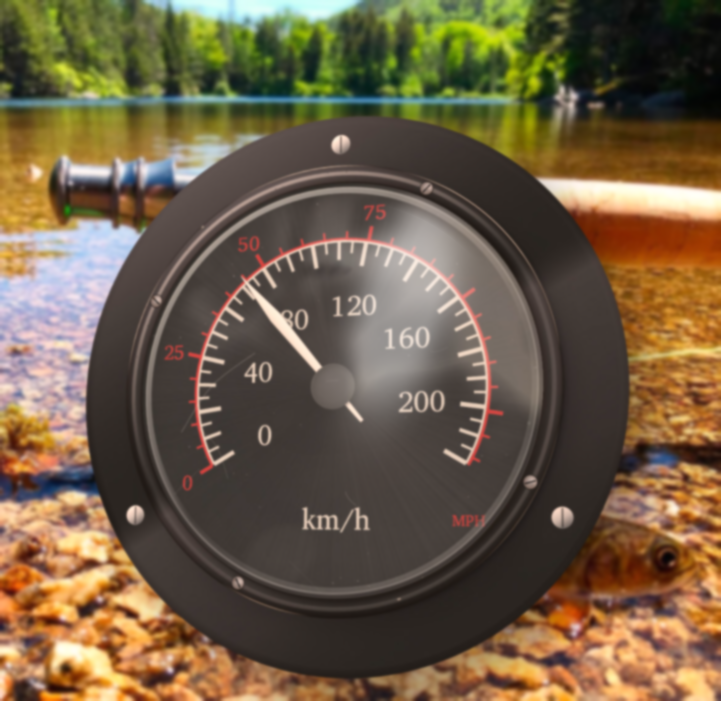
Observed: 72.5; km/h
